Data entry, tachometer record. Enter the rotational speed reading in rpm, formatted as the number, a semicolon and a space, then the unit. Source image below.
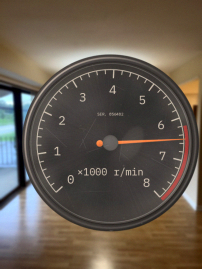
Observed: 6500; rpm
